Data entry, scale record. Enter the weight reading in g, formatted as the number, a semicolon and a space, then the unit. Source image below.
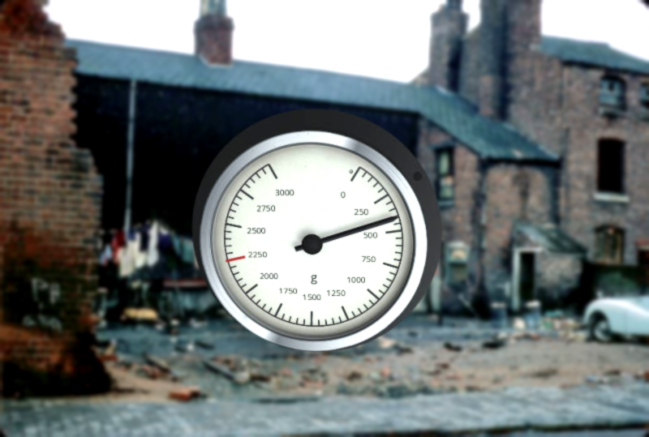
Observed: 400; g
